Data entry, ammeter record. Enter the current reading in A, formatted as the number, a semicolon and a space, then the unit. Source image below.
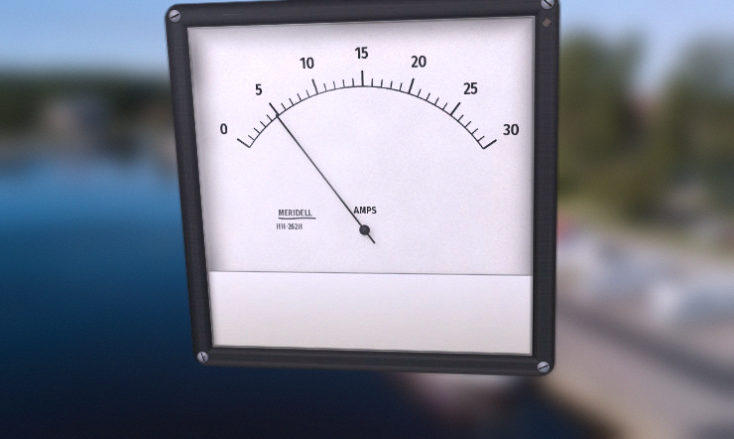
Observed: 5; A
